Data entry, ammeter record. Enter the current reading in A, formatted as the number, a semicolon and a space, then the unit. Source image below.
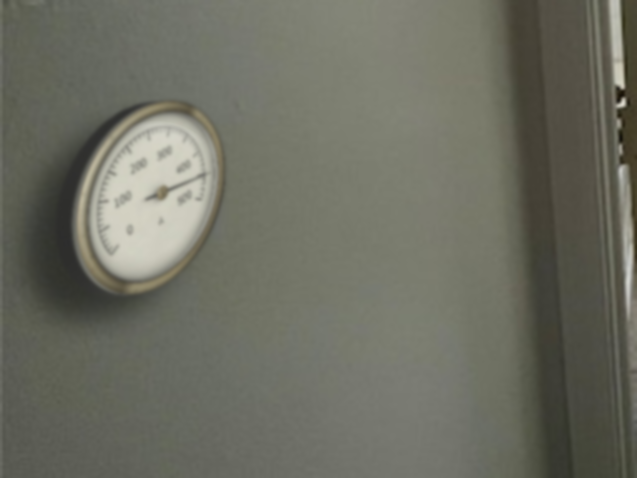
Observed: 450; A
